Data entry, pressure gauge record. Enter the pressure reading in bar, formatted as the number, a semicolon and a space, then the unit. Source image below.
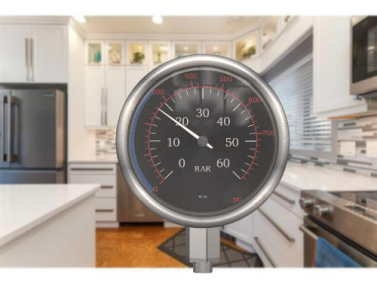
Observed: 18; bar
